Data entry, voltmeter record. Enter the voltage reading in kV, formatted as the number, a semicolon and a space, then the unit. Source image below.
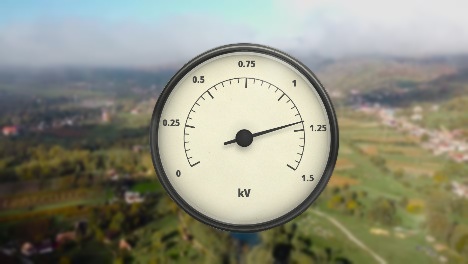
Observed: 1.2; kV
